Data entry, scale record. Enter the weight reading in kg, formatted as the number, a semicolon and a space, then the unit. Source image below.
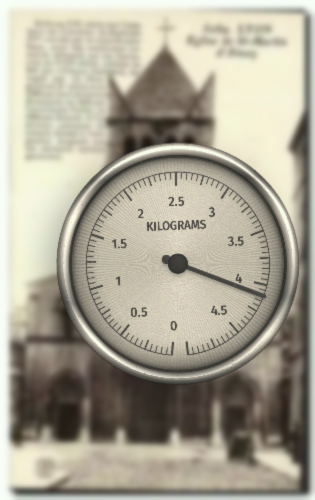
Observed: 4.1; kg
